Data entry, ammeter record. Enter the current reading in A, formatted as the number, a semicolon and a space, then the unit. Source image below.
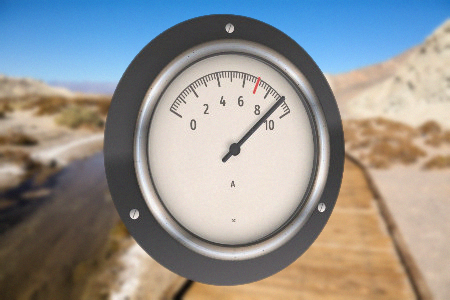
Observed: 9; A
